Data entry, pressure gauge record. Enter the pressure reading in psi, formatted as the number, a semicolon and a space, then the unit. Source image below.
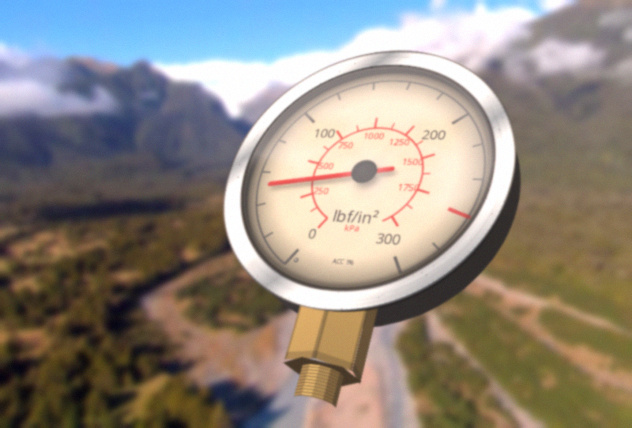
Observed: 50; psi
